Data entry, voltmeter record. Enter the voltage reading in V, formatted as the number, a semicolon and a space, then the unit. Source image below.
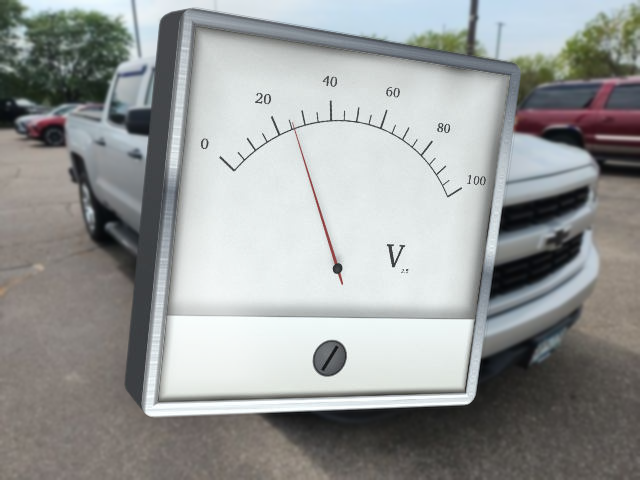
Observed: 25; V
